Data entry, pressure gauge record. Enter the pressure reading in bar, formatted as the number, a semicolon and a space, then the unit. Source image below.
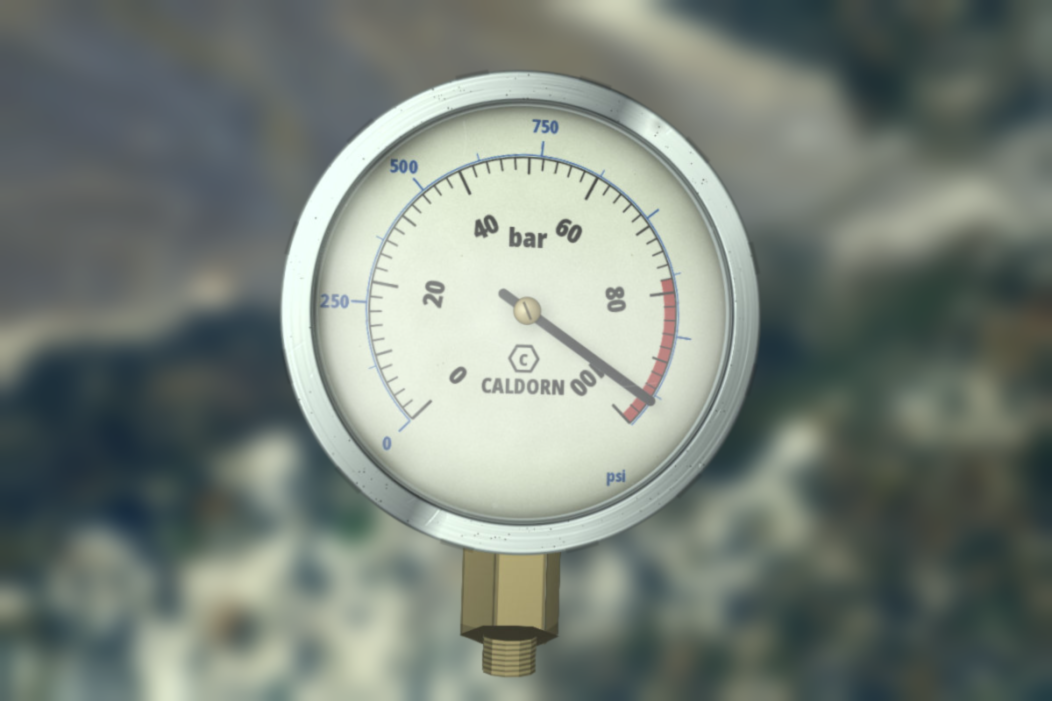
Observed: 96; bar
